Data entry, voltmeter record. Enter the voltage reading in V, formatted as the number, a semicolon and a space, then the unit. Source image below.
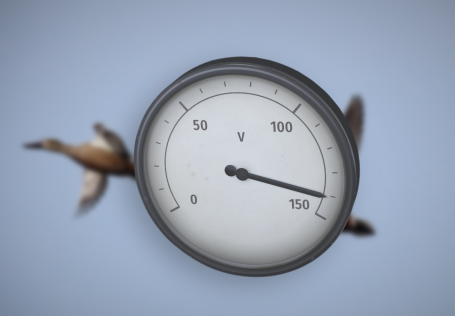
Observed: 140; V
